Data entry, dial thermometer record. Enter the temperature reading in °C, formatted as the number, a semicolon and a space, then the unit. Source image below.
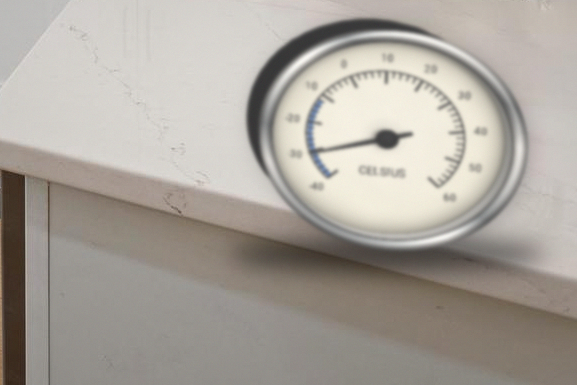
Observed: -30; °C
